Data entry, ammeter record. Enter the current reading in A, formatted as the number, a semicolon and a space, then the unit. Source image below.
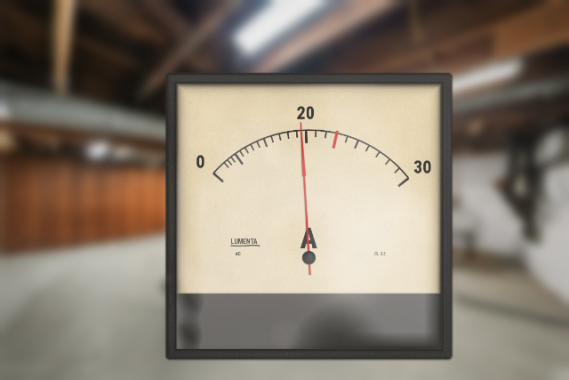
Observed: 19.5; A
